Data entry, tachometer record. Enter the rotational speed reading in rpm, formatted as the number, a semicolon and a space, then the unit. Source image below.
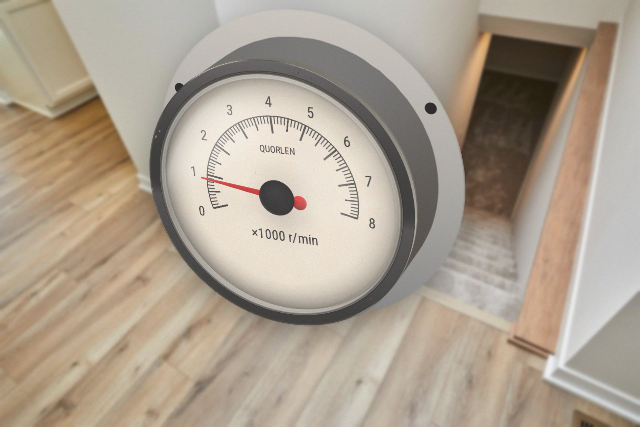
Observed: 1000; rpm
